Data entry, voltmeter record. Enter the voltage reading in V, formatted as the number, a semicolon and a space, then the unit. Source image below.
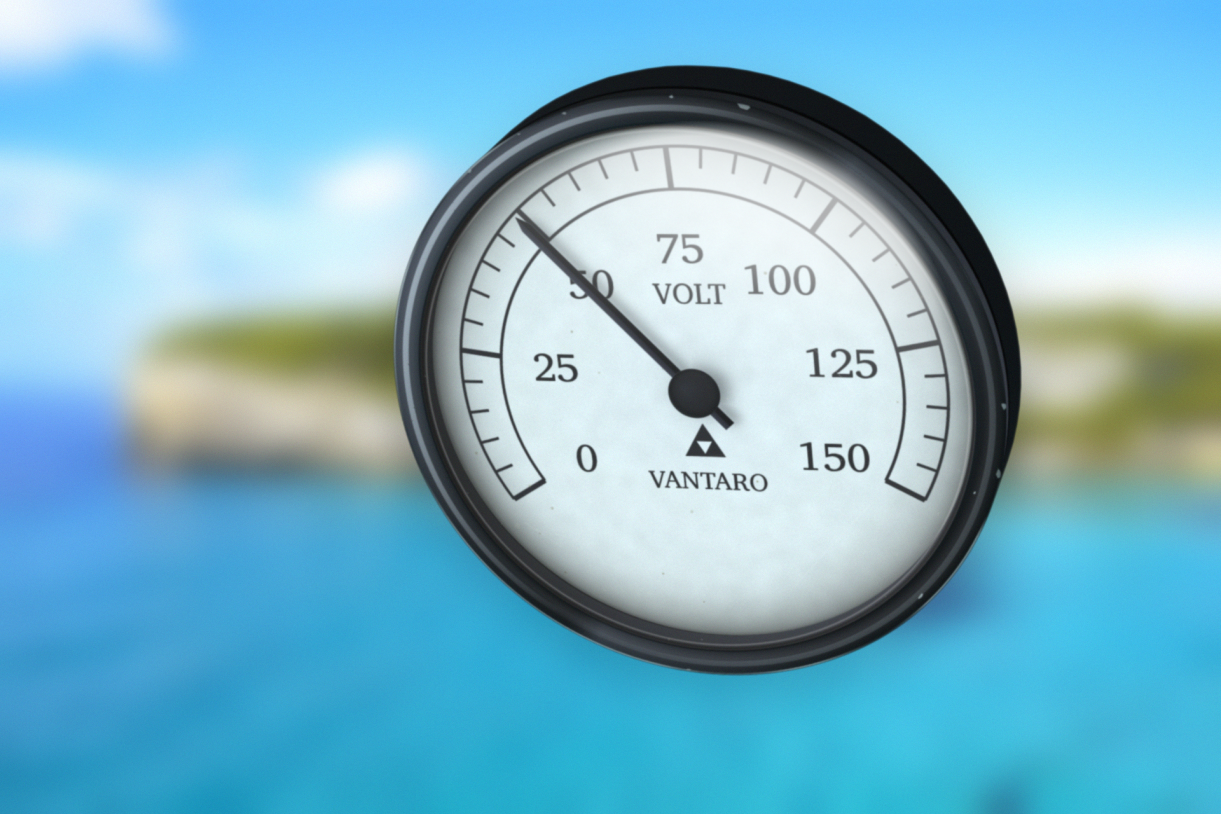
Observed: 50; V
